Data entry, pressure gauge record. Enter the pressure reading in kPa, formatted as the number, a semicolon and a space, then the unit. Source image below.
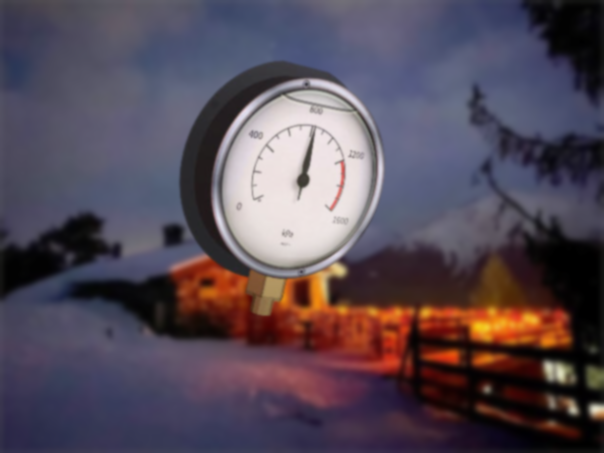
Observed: 800; kPa
